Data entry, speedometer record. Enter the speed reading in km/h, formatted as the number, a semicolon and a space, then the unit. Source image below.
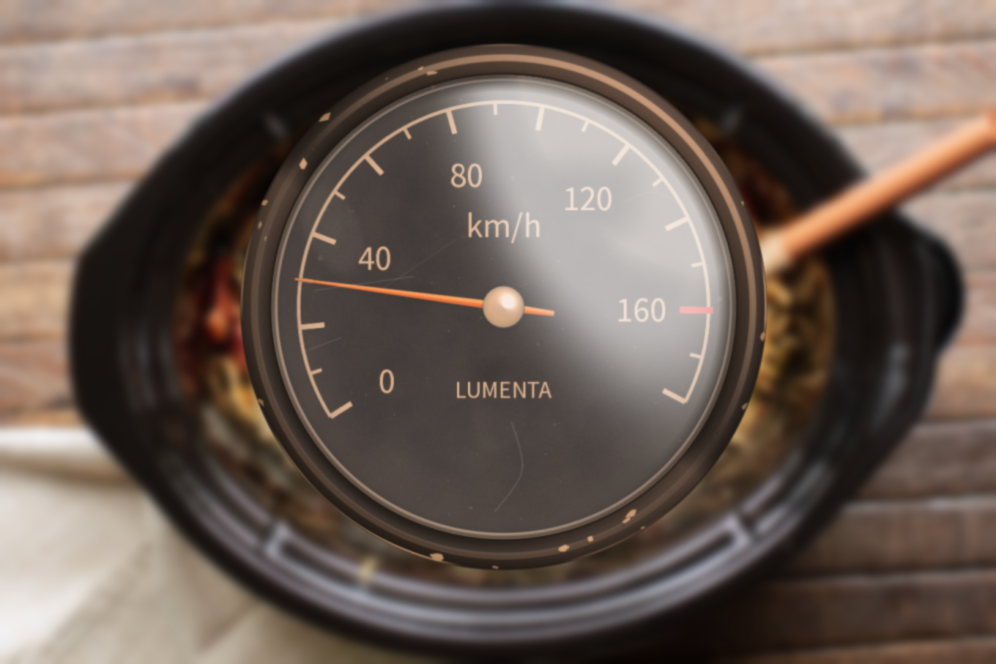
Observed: 30; km/h
